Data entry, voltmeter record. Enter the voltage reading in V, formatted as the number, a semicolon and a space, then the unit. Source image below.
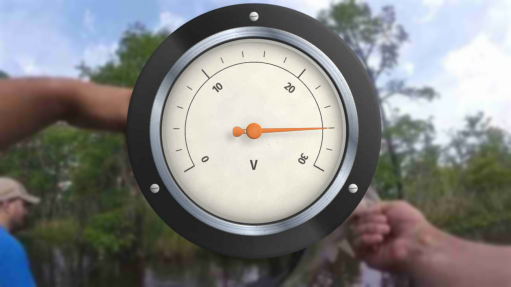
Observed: 26; V
